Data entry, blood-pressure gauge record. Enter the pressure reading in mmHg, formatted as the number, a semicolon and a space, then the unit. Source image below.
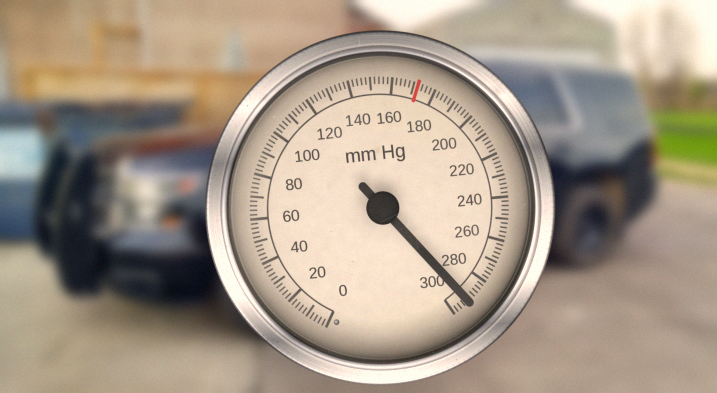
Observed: 292; mmHg
